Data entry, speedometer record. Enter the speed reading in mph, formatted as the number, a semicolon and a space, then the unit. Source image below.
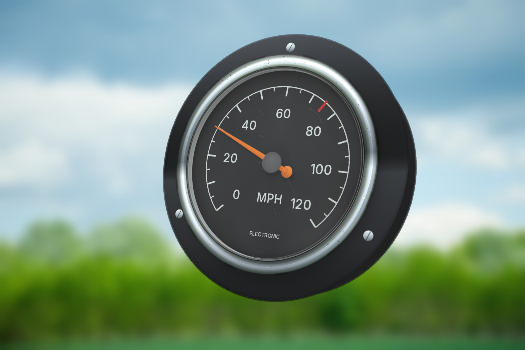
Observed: 30; mph
